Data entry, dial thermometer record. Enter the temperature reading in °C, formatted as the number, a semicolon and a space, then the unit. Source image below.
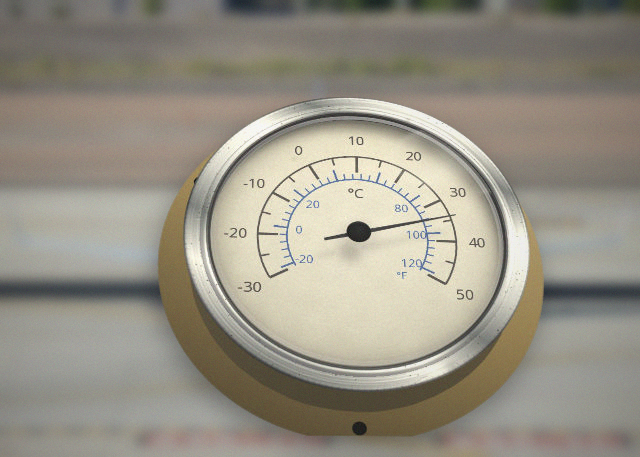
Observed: 35; °C
